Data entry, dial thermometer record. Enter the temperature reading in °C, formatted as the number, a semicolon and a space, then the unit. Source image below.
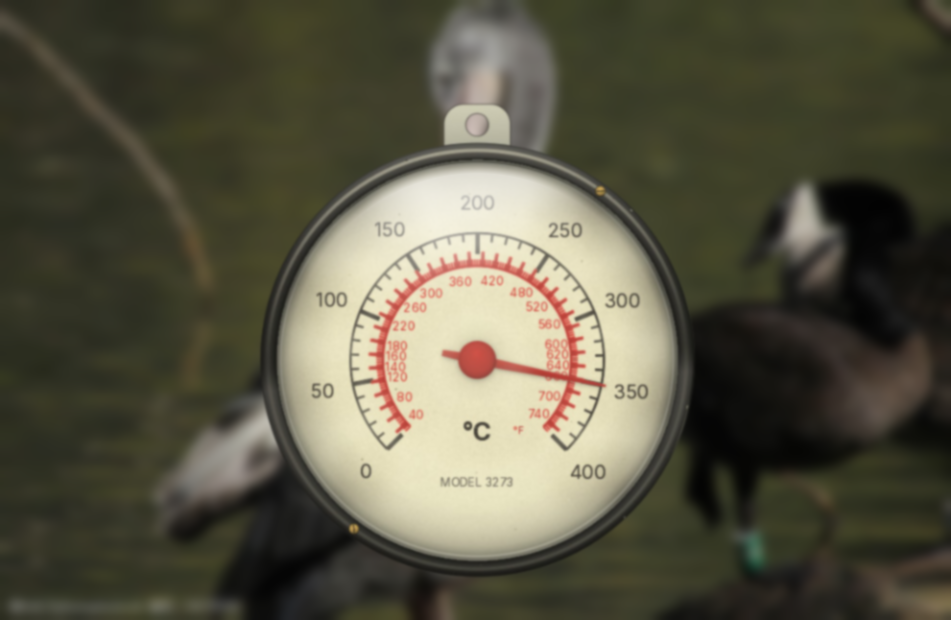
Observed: 350; °C
